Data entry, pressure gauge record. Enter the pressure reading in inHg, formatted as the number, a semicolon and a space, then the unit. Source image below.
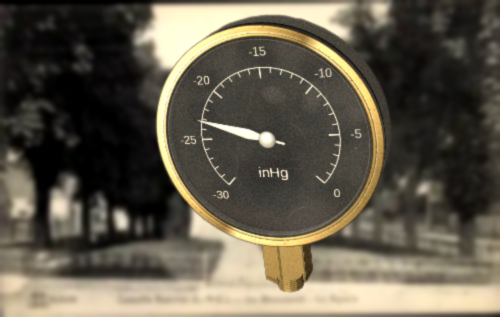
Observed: -23; inHg
